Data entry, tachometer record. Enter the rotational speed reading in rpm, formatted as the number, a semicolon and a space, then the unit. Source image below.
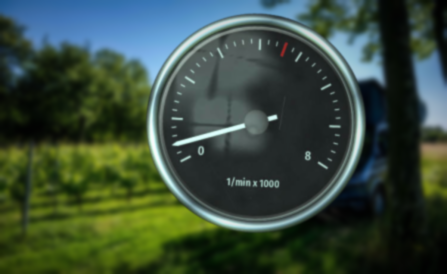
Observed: 400; rpm
